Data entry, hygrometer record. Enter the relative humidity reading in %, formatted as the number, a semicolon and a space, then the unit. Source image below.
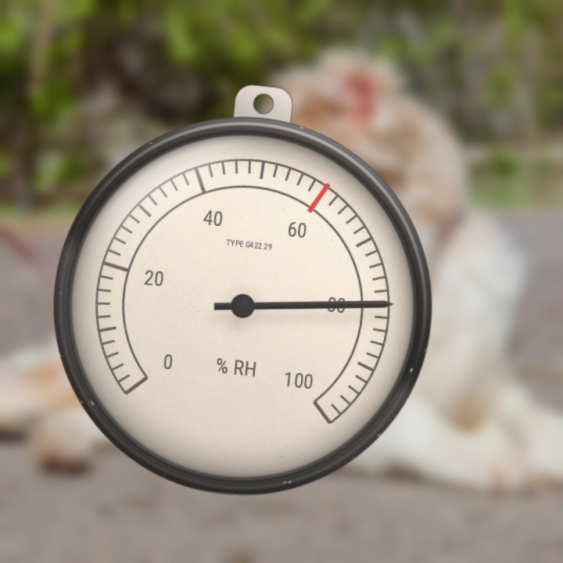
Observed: 80; %
